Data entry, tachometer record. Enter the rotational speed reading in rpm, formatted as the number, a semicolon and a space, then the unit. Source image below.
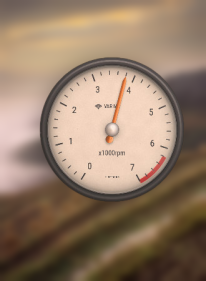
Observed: 3800; rpm
